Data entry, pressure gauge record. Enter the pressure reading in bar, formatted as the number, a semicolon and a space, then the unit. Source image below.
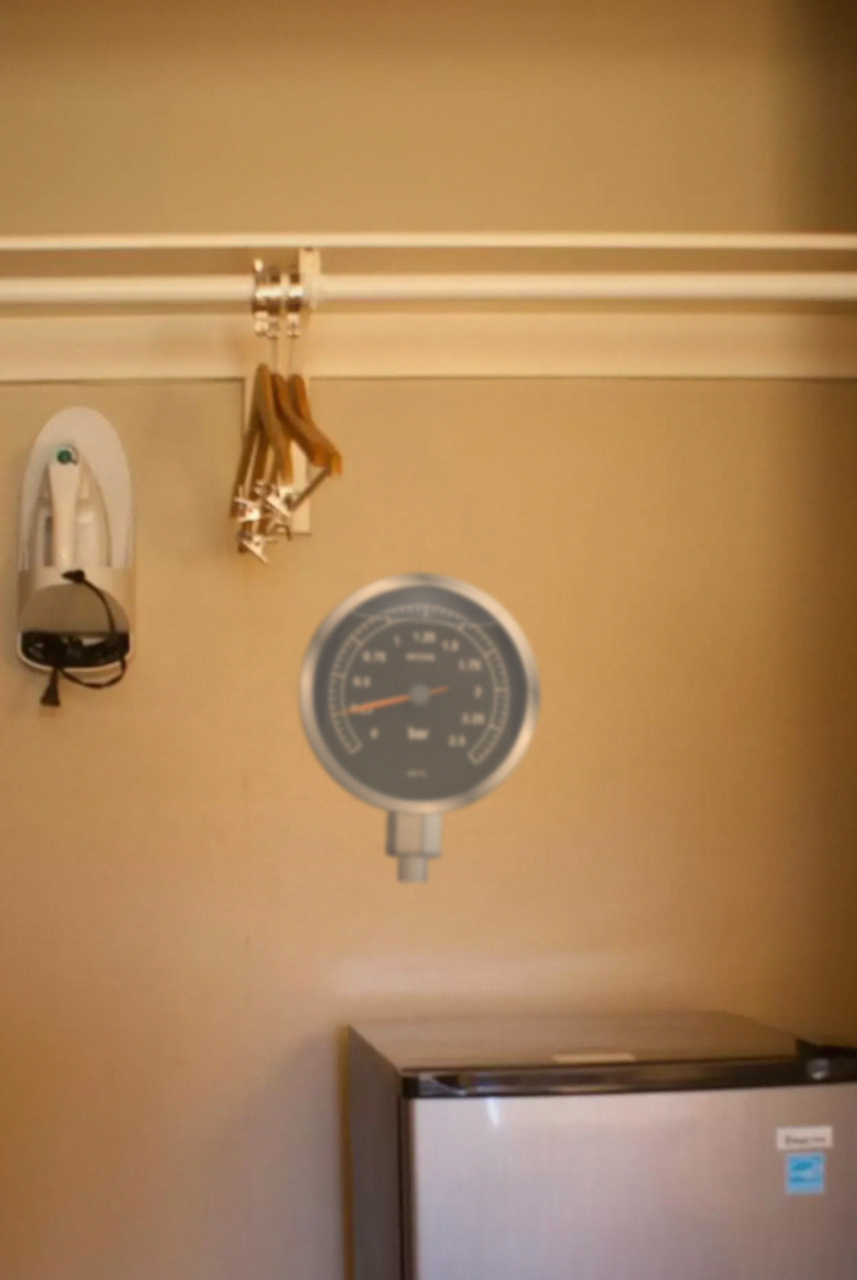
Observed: 0.25; bar
